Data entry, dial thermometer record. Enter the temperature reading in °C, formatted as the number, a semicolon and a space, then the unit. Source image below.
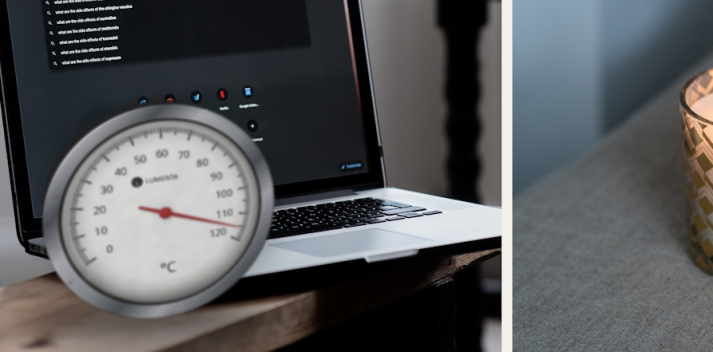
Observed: 115; °C
